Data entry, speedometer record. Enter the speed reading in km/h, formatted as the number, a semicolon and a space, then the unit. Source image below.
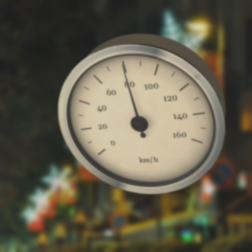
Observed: 80; km/h
